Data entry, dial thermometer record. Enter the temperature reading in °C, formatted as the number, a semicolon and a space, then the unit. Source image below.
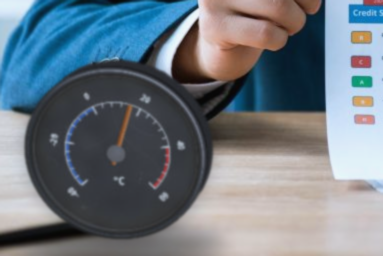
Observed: 16; °C
